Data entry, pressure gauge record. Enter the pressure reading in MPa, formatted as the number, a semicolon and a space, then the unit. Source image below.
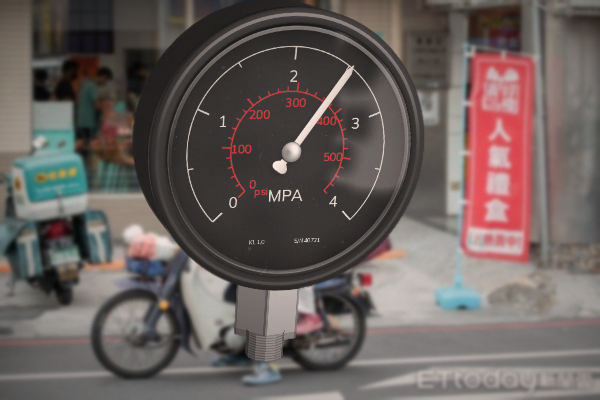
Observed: 2.5; MPa
